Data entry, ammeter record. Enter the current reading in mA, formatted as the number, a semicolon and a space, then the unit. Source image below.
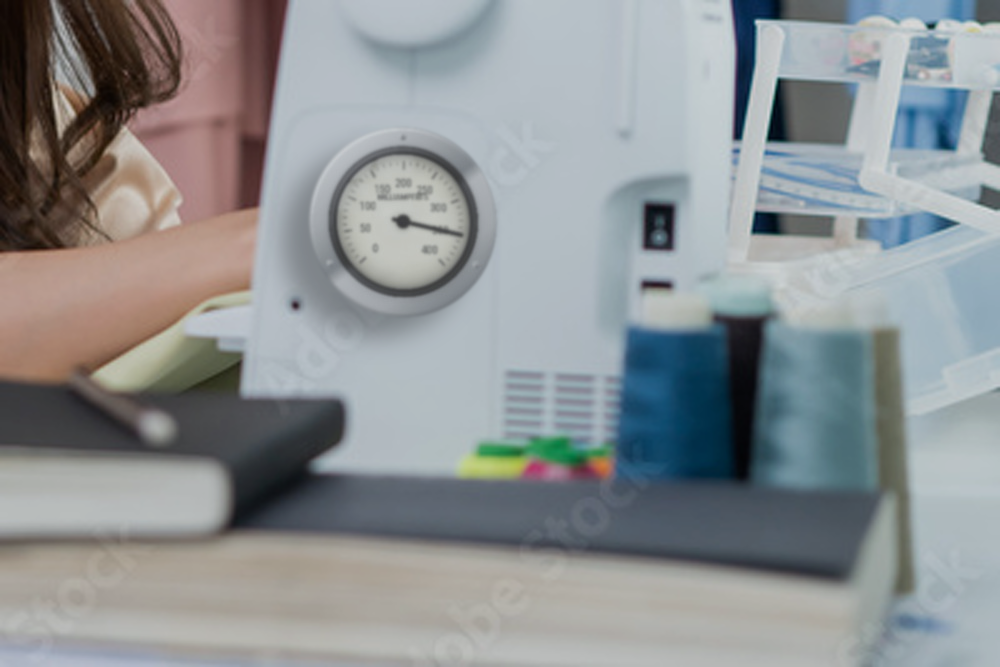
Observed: 350; mA
